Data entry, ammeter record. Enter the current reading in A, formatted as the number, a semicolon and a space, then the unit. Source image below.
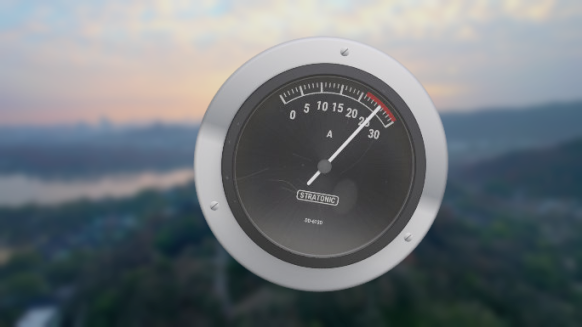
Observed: 25; A
